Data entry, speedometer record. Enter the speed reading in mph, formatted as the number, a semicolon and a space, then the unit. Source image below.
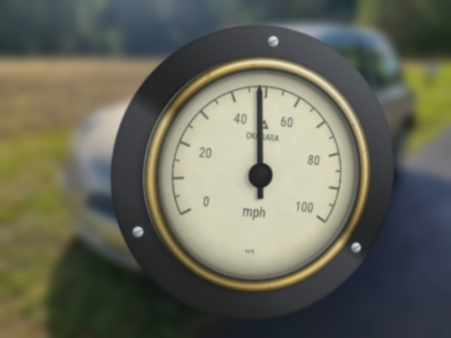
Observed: 47.5; mph
